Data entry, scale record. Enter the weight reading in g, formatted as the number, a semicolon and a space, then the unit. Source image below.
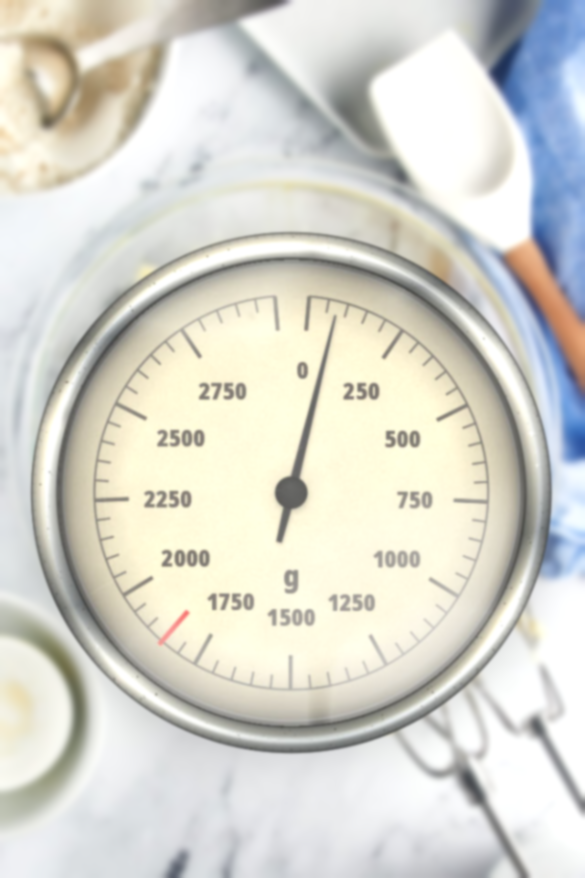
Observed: 75; g
